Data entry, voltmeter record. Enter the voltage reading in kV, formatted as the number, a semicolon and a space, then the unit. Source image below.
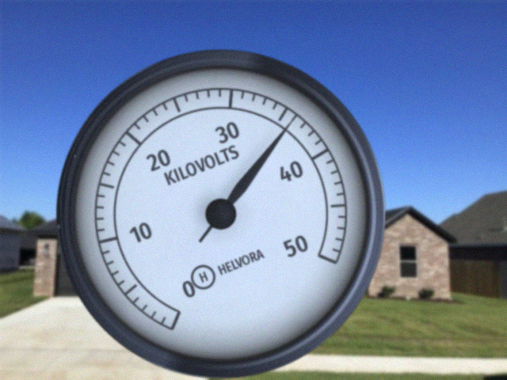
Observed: 36; kV
